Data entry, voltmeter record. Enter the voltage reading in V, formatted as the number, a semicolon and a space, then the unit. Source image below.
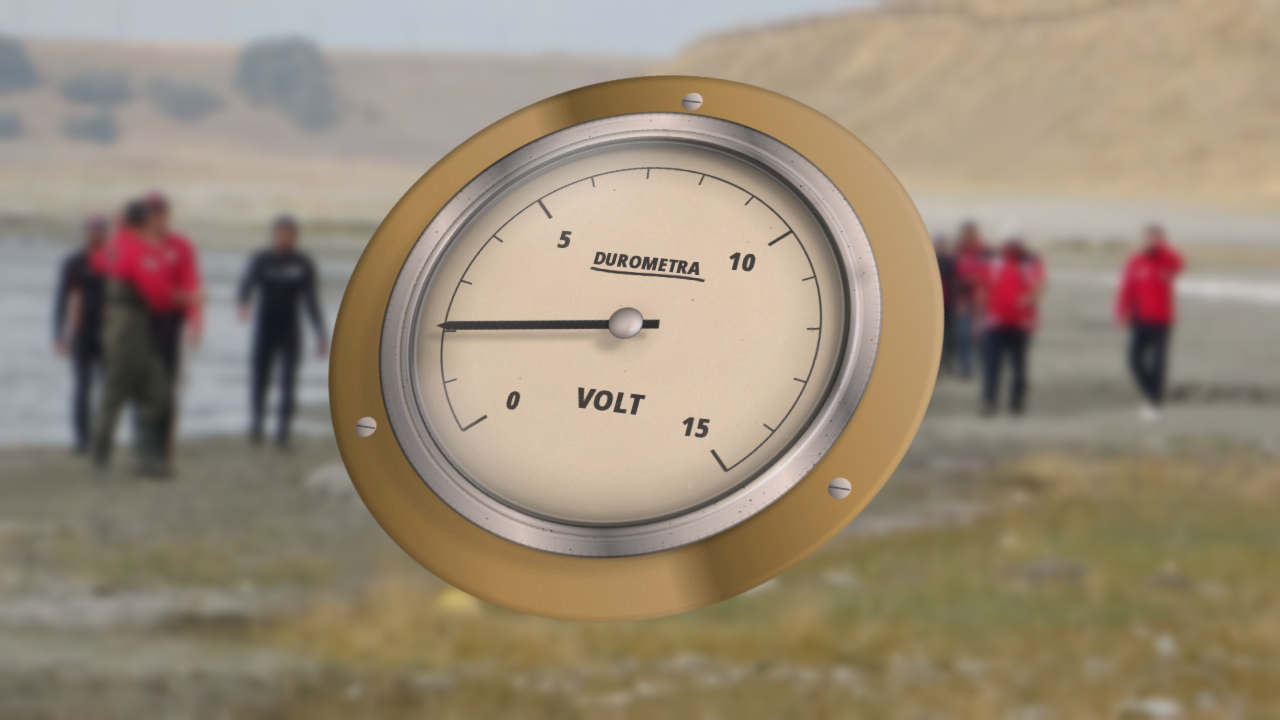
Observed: 2; V
